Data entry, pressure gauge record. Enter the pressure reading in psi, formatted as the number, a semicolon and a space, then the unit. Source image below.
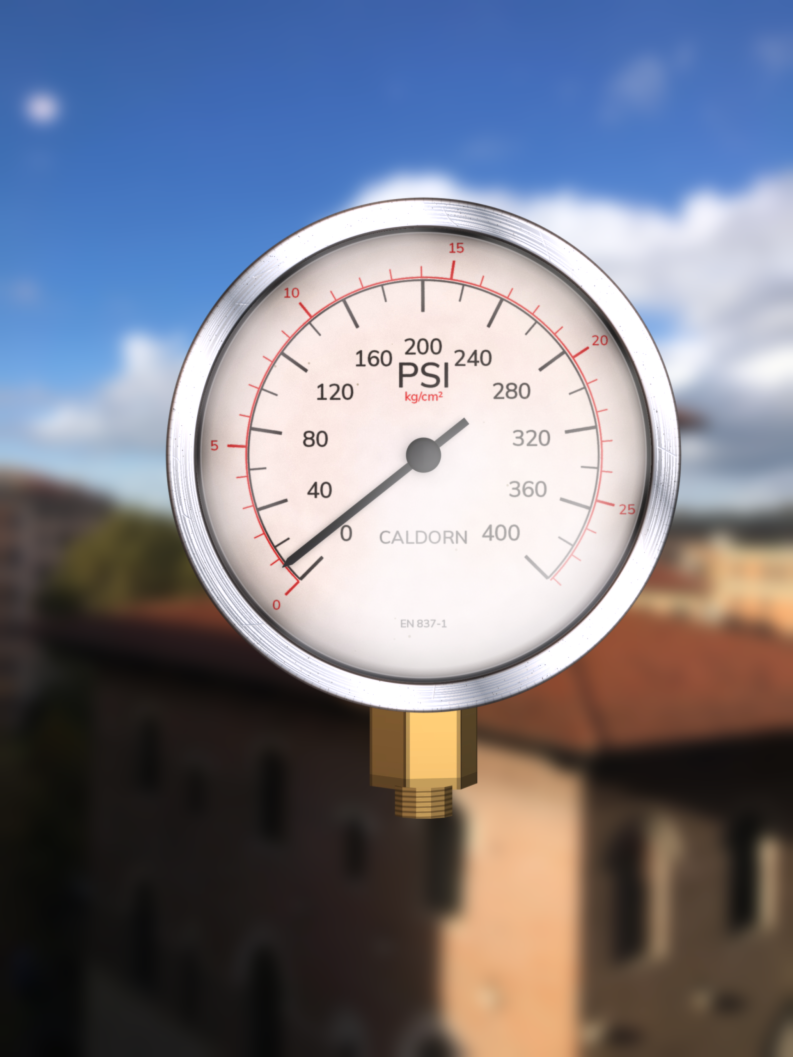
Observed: 10; psi
